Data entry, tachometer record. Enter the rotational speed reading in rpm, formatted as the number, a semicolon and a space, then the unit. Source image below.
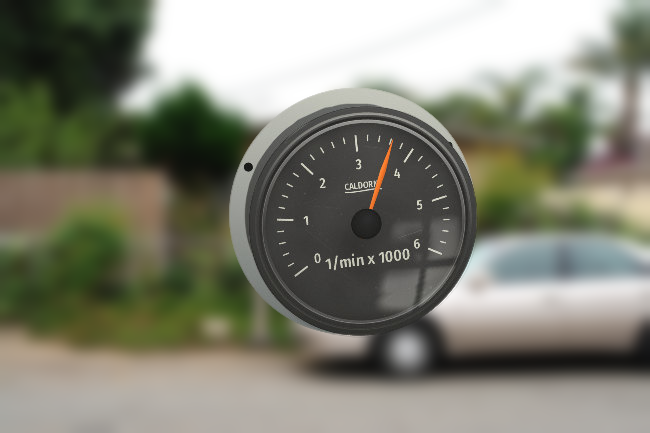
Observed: 3600; rpm
